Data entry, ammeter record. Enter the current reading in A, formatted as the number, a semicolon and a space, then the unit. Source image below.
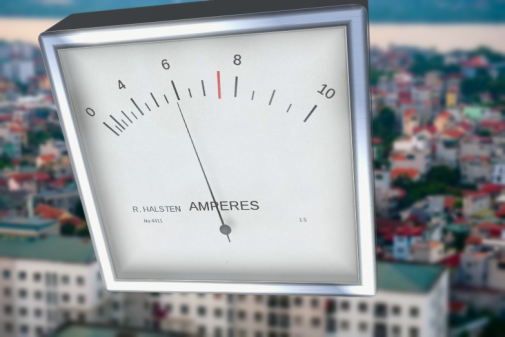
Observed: 6; A
